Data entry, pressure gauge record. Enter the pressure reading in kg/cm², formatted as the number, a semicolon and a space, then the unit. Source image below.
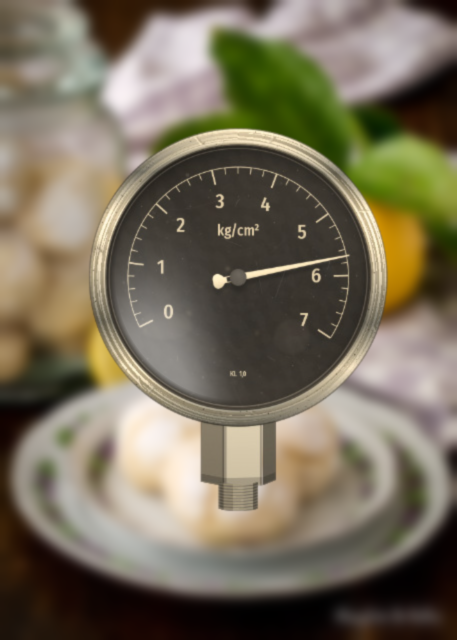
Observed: 5.7; kg/cm²
